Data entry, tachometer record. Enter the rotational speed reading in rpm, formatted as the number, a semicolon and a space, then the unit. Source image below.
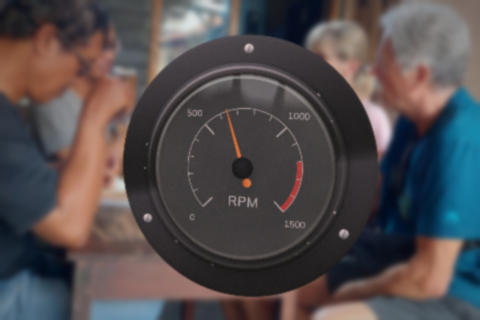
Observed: 650; rpm
